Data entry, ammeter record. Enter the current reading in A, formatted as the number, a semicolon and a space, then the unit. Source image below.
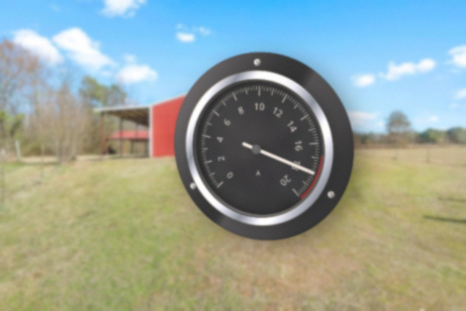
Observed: 18; A
